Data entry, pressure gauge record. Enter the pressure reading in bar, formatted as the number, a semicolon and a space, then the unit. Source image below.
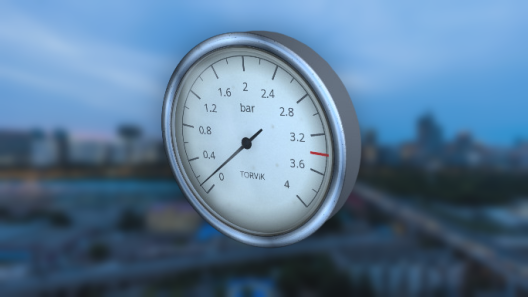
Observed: 0.1; bar
